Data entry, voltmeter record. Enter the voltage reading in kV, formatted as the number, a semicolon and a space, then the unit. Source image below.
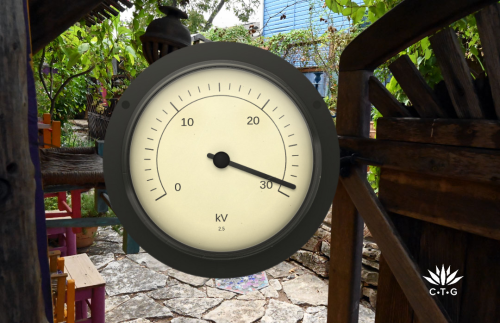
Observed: 29; kV
